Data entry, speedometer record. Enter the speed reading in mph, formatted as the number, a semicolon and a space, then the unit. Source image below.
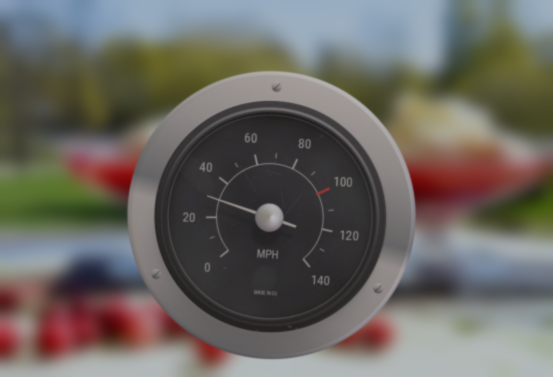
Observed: 30; mph
